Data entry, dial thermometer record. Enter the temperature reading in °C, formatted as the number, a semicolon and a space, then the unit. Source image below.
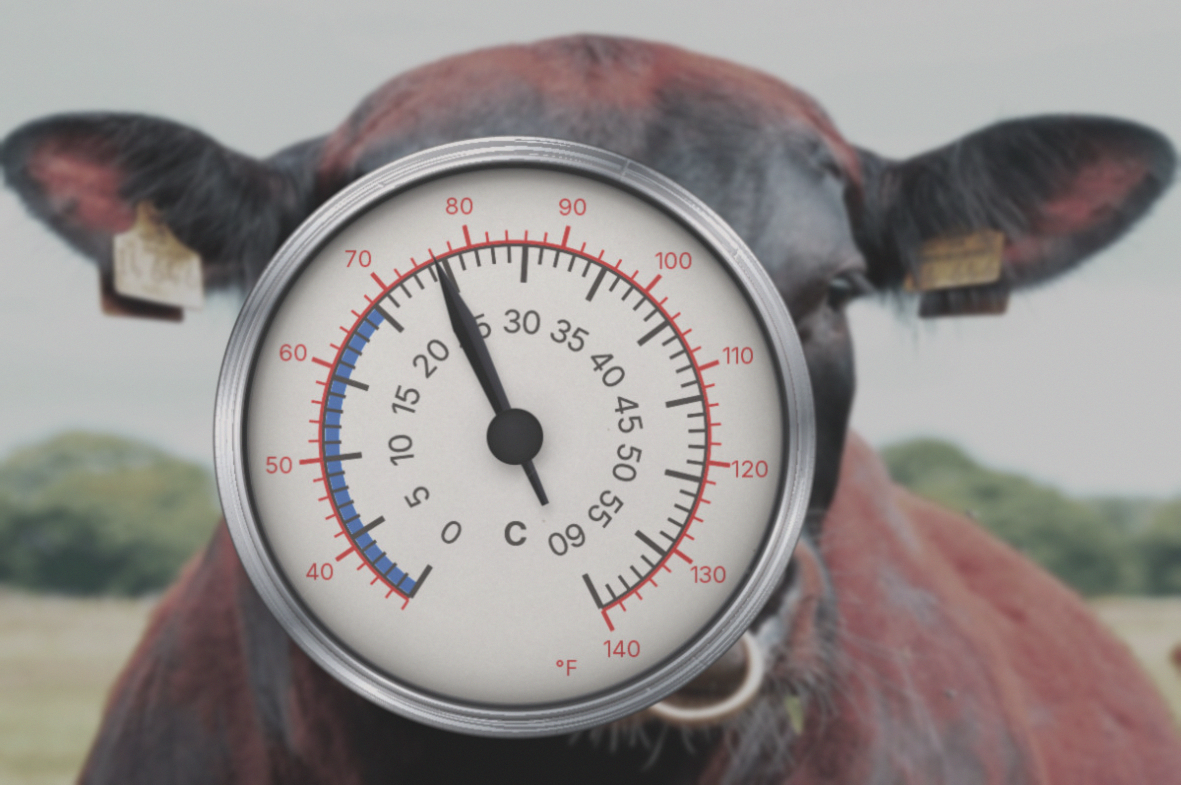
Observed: 24.5; °C
